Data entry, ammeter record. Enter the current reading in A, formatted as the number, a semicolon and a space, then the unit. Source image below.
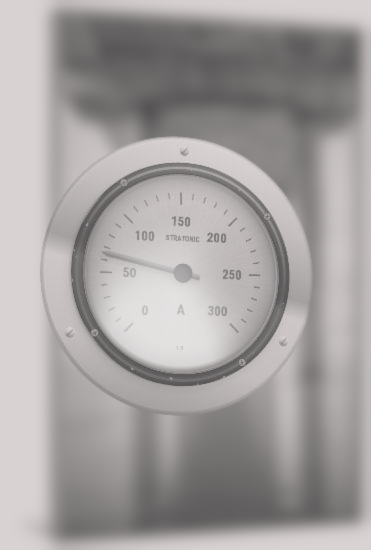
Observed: 65; A
